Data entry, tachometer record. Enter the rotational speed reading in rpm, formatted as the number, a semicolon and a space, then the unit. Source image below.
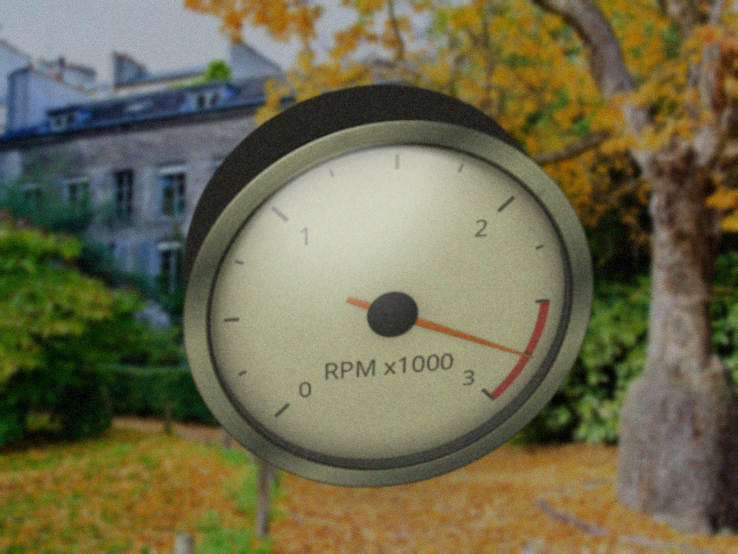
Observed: 2750; rpm
